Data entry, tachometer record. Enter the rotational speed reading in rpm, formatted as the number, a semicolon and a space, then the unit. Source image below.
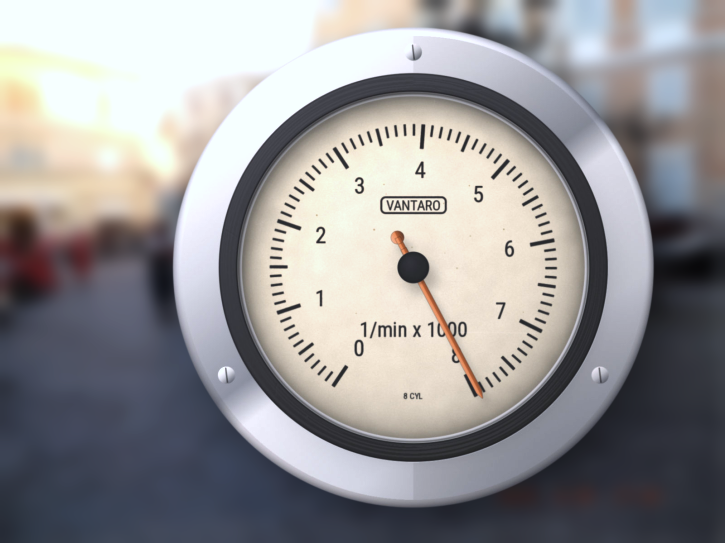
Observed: 7950; rpm
